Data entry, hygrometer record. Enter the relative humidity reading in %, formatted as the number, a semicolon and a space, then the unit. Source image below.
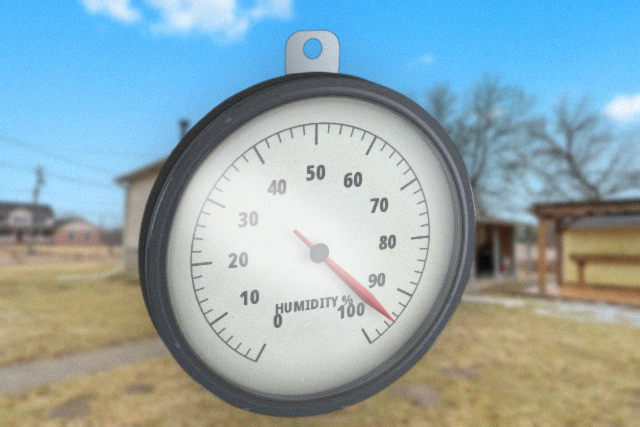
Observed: 95; %
